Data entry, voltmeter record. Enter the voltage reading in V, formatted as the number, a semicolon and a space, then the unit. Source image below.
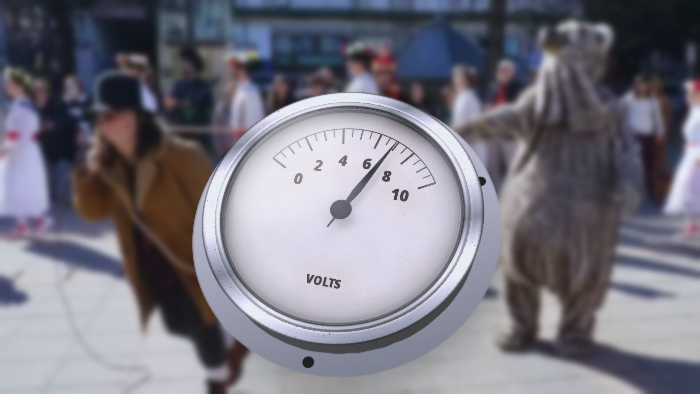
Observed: 7; V
